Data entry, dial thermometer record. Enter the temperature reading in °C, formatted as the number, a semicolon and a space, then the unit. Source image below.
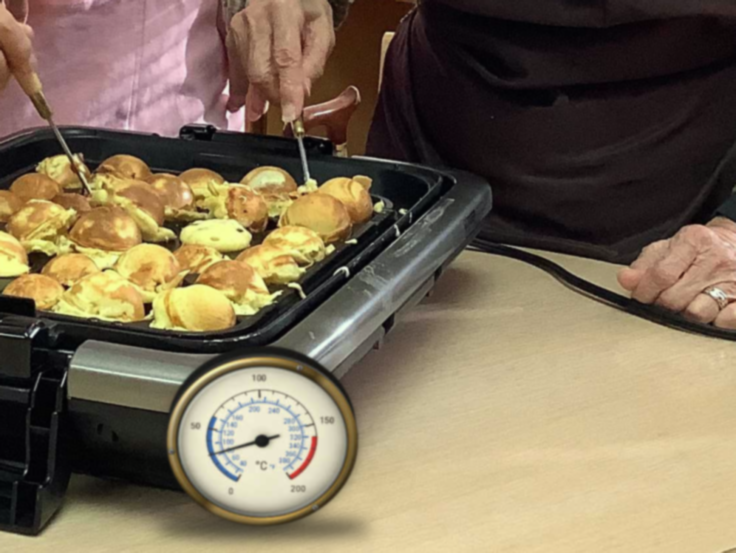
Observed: 30; °C
